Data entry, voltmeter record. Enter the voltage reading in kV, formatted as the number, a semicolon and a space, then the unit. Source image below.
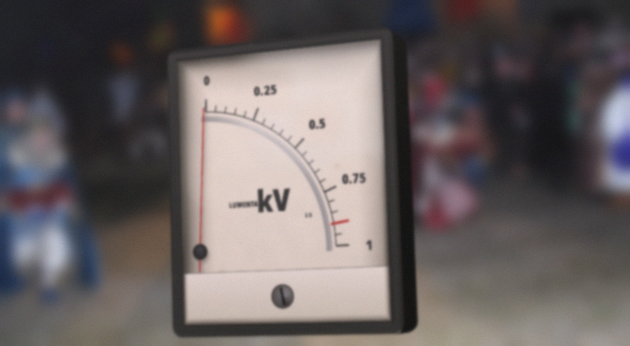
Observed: 0; kV
